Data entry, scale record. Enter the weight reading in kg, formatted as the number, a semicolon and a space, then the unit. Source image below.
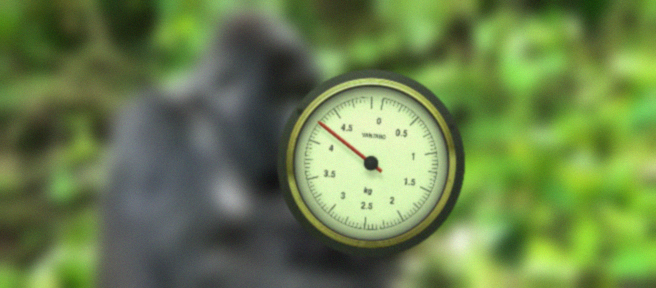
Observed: 4.25; kg
